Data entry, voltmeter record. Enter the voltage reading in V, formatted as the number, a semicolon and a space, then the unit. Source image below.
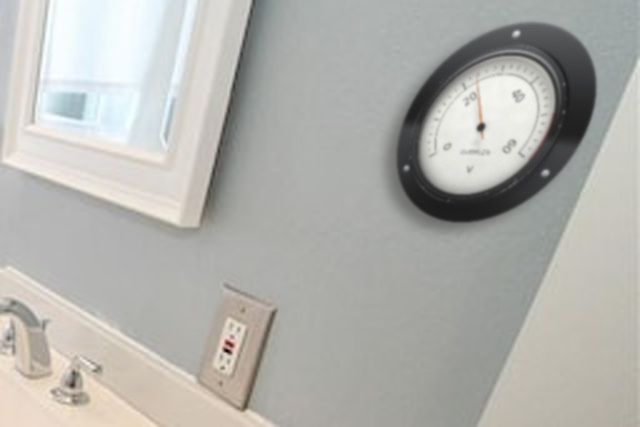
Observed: 24; V
